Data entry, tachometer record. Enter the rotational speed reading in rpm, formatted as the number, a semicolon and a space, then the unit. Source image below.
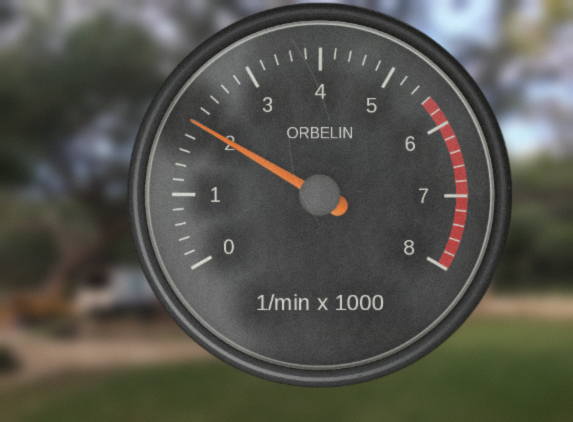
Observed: 2000; rpm
